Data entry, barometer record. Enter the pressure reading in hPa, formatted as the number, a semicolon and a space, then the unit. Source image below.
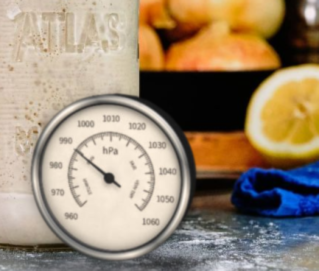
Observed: 990; hPa
